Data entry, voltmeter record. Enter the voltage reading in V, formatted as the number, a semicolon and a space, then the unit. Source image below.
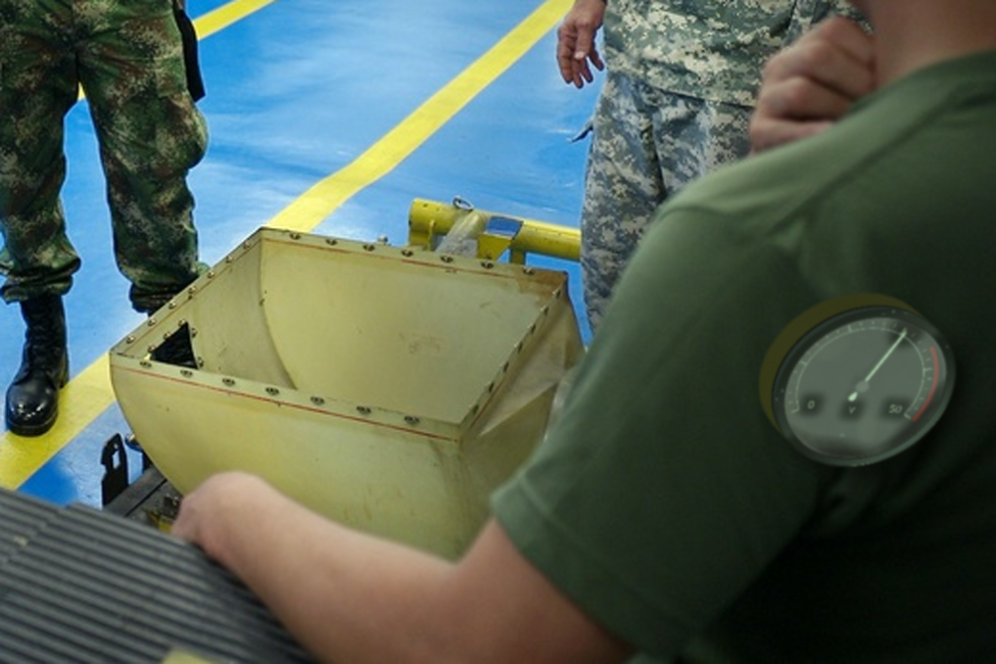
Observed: 30; V
